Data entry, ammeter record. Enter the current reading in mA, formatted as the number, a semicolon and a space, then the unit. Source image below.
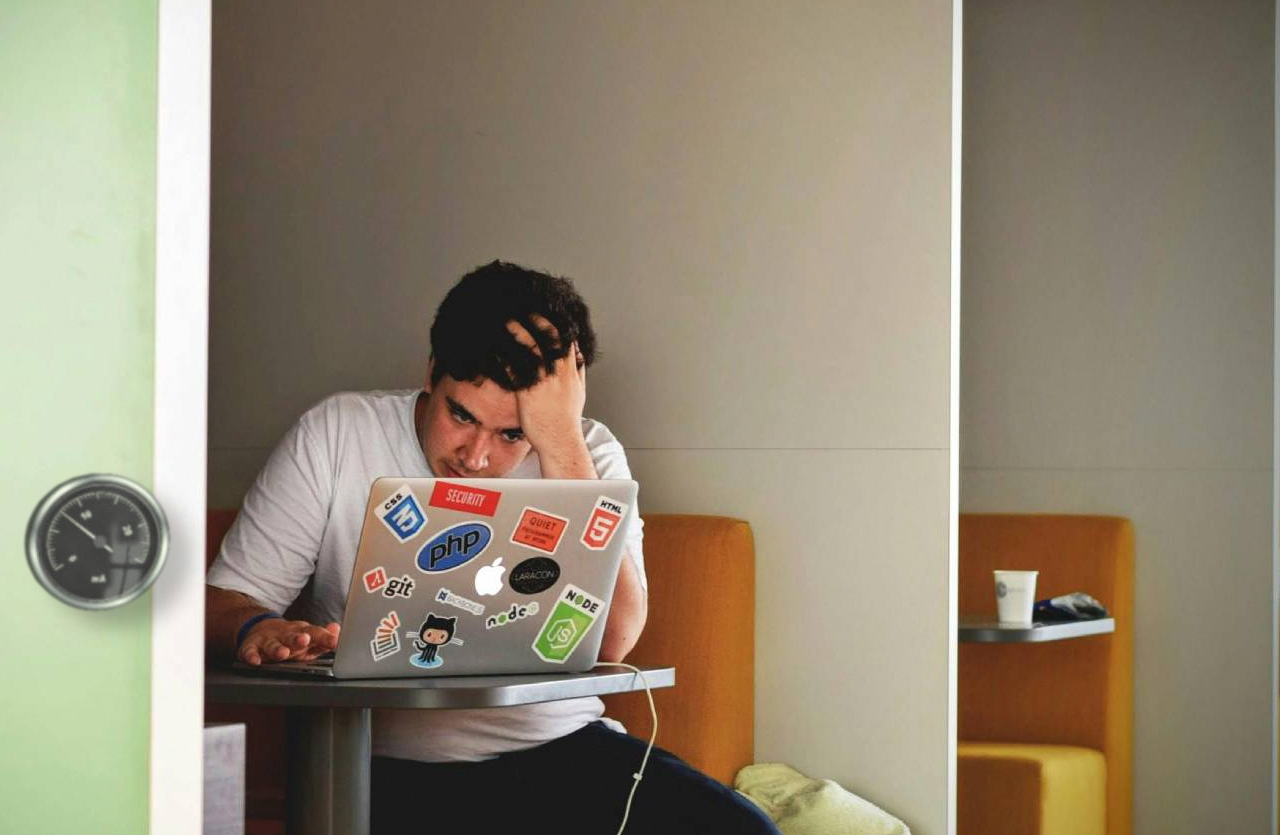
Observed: 7.5; mA
